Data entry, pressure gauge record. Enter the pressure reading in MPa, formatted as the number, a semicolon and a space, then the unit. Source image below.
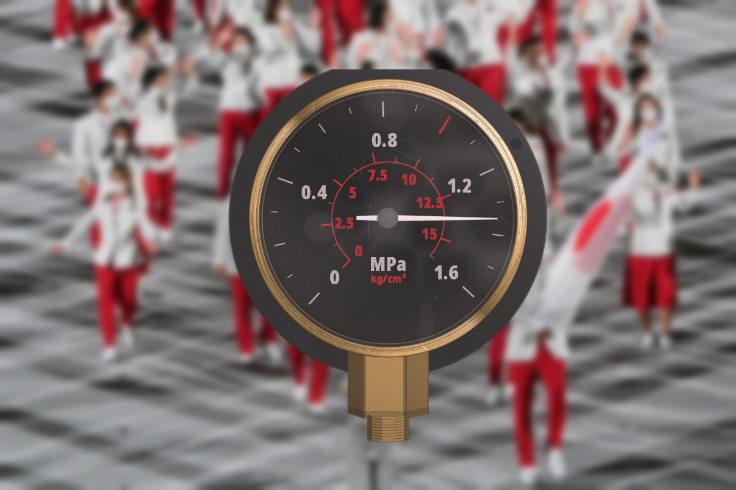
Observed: 1.35; MPa
